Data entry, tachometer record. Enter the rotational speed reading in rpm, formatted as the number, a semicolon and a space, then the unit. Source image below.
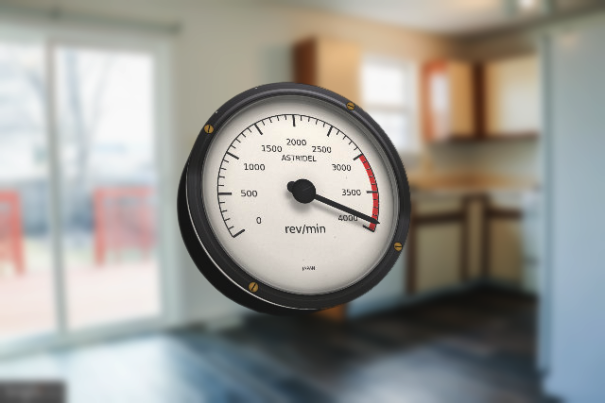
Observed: 3900; rpm
